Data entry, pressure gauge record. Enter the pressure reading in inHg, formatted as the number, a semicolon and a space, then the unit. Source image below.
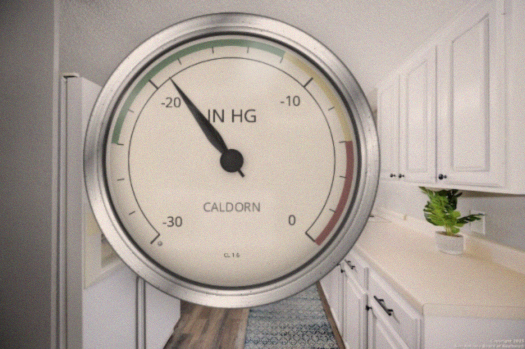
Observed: -19; inHg
